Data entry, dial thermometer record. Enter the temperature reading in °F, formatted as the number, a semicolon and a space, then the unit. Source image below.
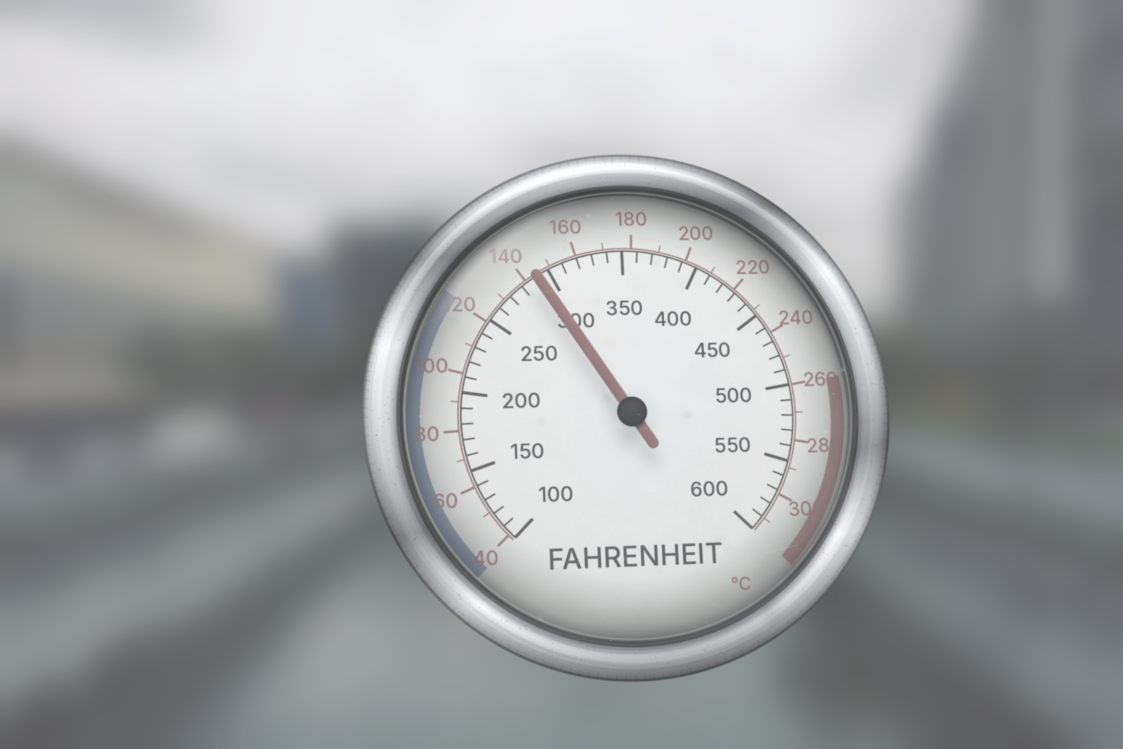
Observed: 290; °F
